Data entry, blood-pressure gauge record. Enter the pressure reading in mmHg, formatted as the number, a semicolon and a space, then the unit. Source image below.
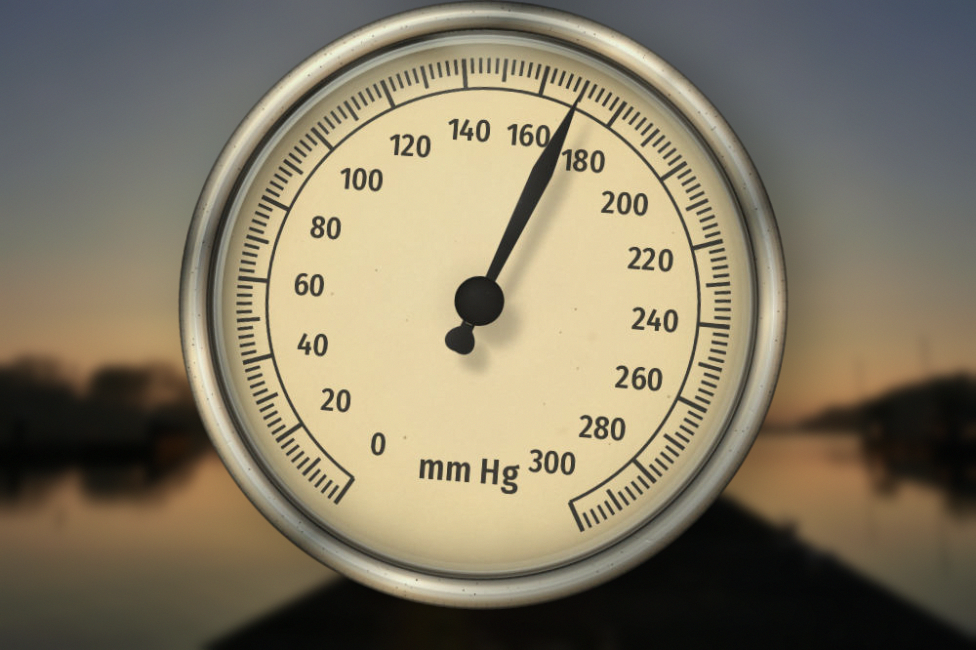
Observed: 170; mmHg
